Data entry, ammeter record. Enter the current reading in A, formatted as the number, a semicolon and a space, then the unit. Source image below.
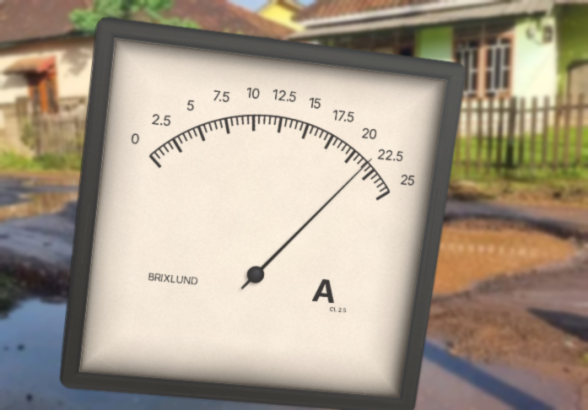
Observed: 21.5; A
